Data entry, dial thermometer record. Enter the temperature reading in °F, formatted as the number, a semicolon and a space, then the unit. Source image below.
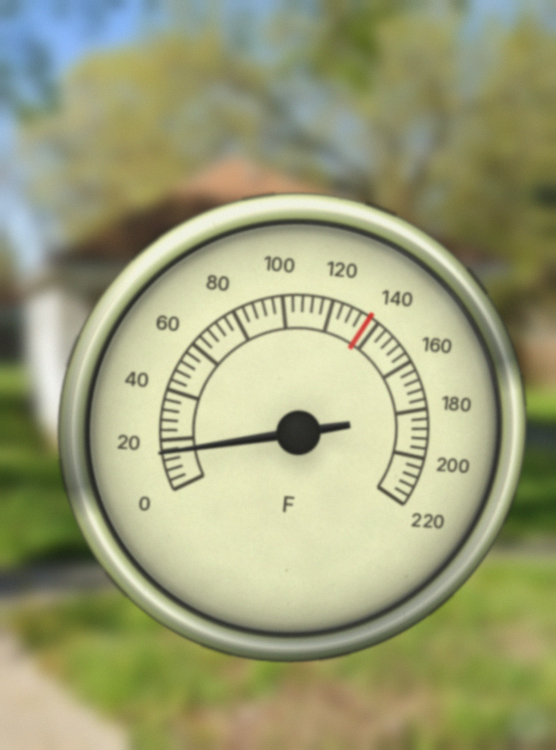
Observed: 16; °F
